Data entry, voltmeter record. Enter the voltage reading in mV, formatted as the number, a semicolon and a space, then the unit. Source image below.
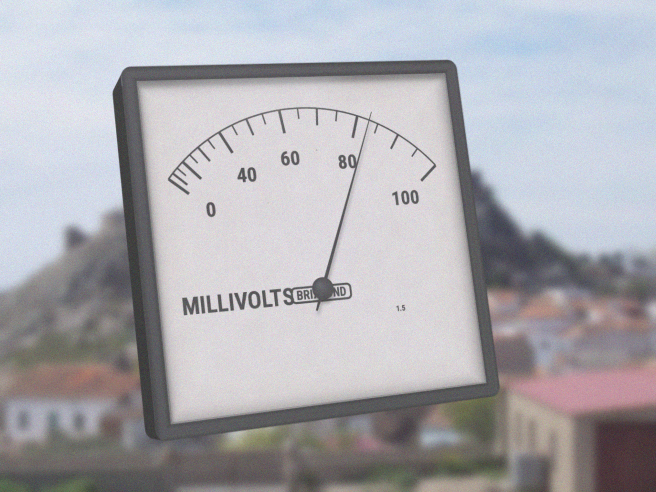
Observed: 82.5; mV
